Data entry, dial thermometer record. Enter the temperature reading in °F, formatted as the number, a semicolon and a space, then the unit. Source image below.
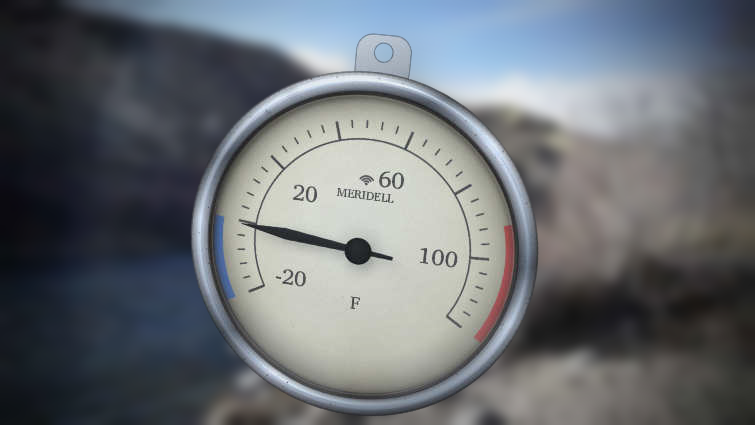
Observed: 0; °F
